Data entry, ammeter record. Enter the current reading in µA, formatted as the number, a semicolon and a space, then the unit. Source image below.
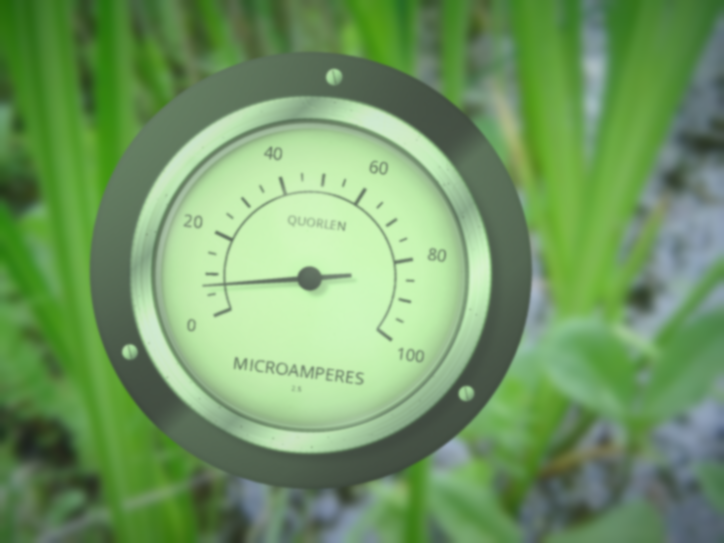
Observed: 7.5; µA
